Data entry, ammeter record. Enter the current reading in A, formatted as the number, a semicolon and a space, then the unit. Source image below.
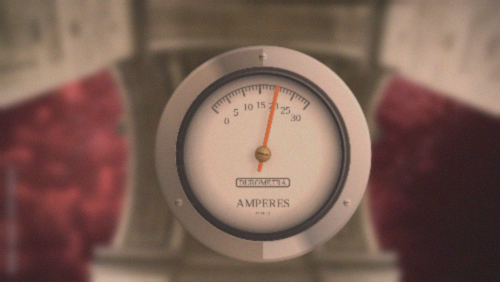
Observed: 20; A
